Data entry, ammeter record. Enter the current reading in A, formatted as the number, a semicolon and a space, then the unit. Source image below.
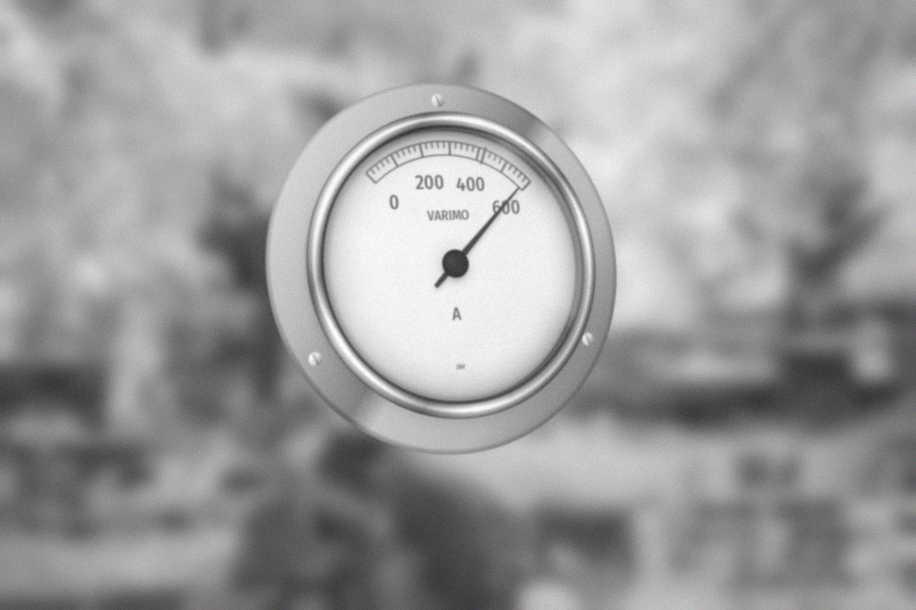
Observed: 580; A
